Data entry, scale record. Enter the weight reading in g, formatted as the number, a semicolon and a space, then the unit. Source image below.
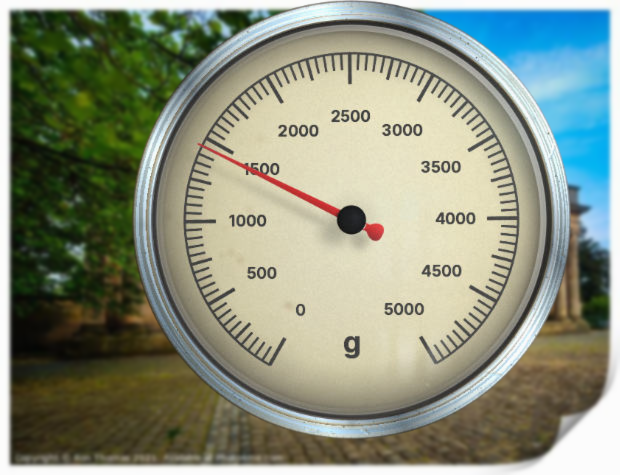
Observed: 1450; g
